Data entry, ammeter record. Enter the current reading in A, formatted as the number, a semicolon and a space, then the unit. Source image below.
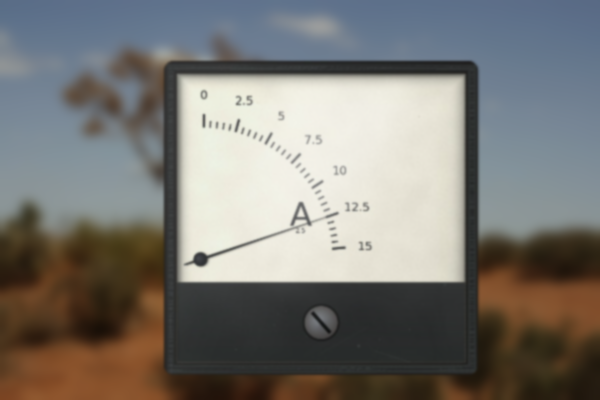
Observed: 12.5; A
